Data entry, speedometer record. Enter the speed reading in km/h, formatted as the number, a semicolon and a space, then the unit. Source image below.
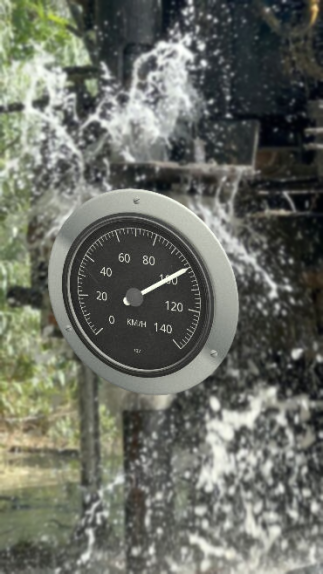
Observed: 100; km/h
